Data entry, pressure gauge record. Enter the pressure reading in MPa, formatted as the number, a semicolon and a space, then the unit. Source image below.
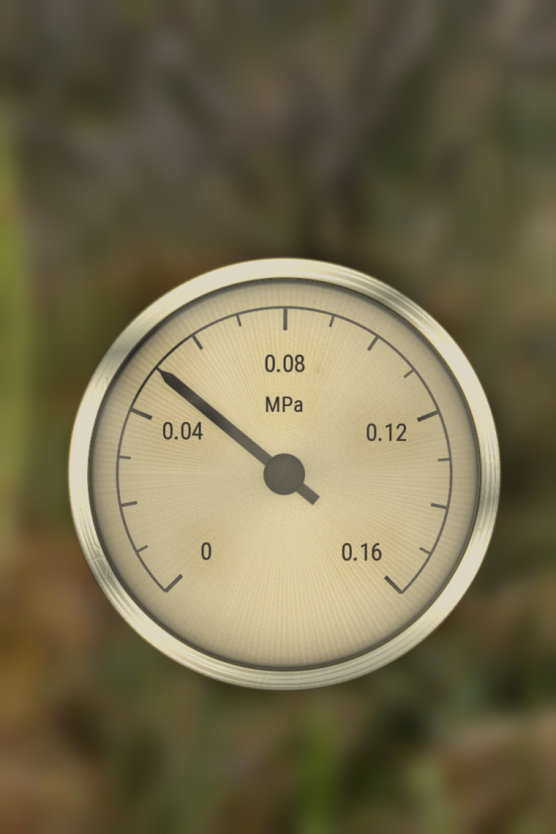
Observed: 0.05; MPa
